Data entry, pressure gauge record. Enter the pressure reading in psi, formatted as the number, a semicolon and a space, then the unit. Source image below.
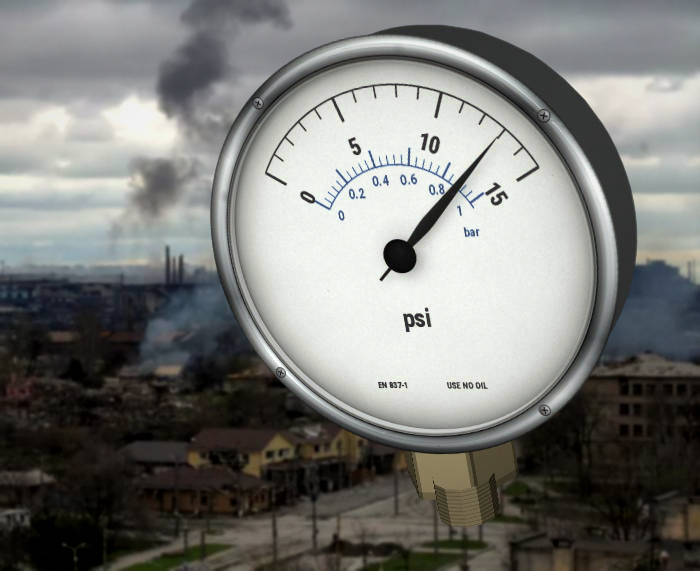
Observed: 13; psi
